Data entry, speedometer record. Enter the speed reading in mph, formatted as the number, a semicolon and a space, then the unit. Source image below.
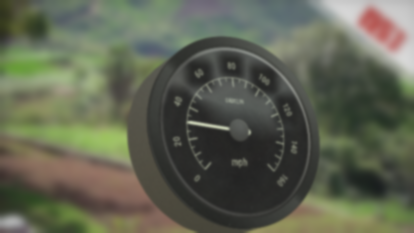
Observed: 30; mph
